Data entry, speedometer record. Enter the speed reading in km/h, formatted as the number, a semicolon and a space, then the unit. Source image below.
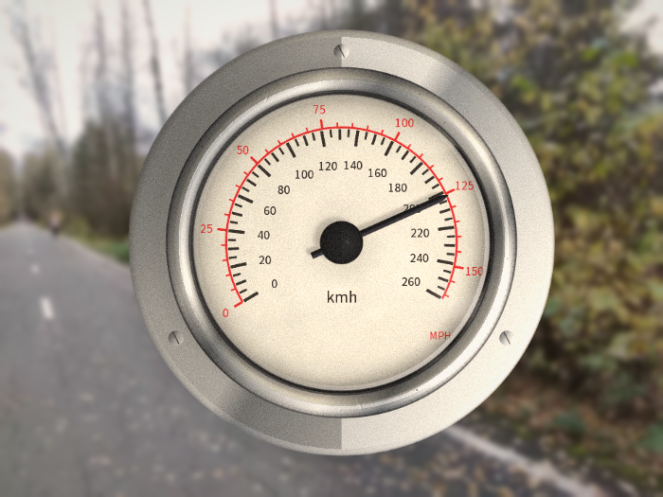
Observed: 202.5; km/h
